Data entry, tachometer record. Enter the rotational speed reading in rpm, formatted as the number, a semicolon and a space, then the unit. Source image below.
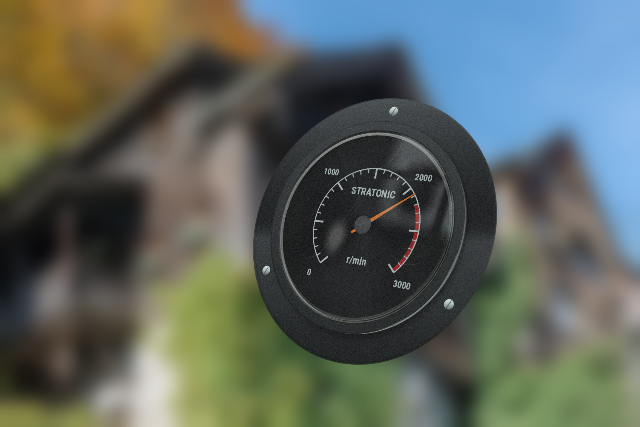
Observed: 2100; rpm
